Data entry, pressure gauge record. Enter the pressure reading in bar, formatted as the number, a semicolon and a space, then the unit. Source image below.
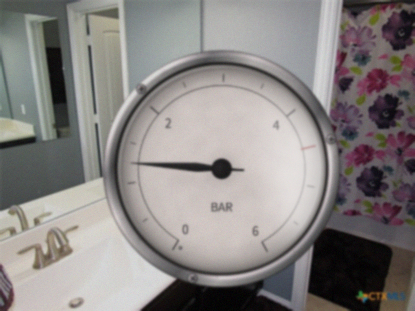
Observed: 1.25; bar
